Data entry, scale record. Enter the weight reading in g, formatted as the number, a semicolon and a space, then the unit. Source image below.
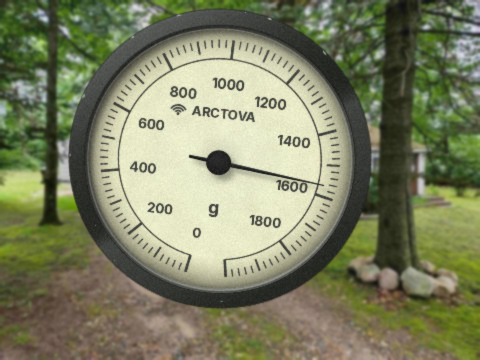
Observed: 1560; g
